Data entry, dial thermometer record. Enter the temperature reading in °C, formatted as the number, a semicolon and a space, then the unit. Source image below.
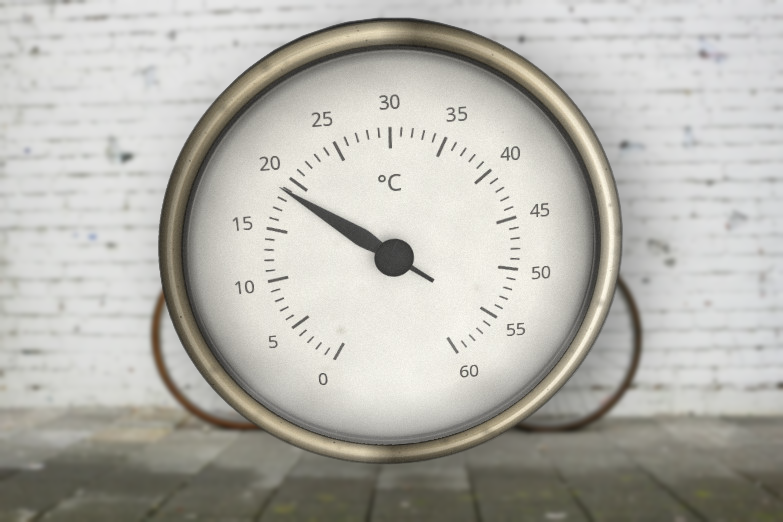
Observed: 19; °C
